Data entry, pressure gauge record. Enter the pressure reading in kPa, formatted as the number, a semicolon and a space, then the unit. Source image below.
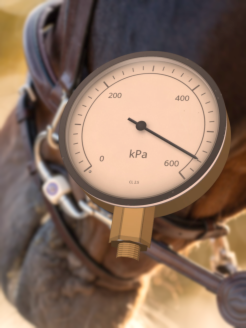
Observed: 560; kPa
